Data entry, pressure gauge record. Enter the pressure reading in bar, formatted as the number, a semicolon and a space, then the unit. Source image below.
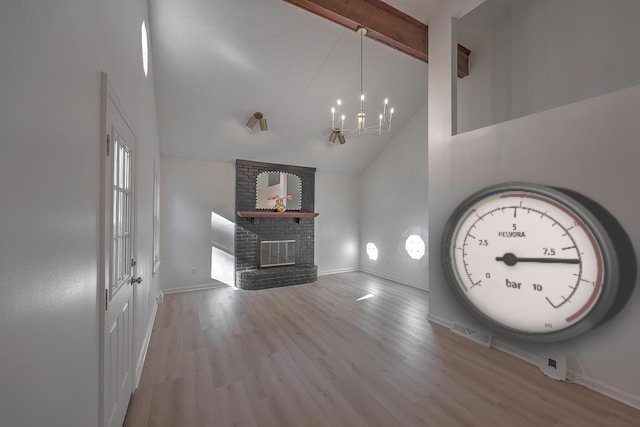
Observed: 8; bar
